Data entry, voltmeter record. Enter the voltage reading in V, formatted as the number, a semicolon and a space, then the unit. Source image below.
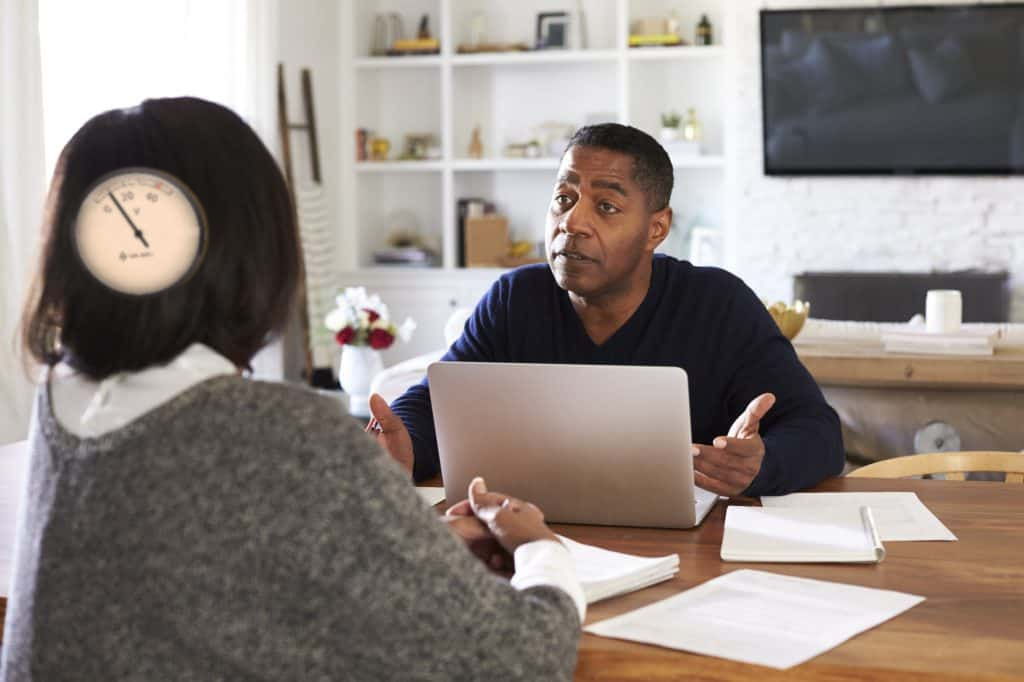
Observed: 10; V
